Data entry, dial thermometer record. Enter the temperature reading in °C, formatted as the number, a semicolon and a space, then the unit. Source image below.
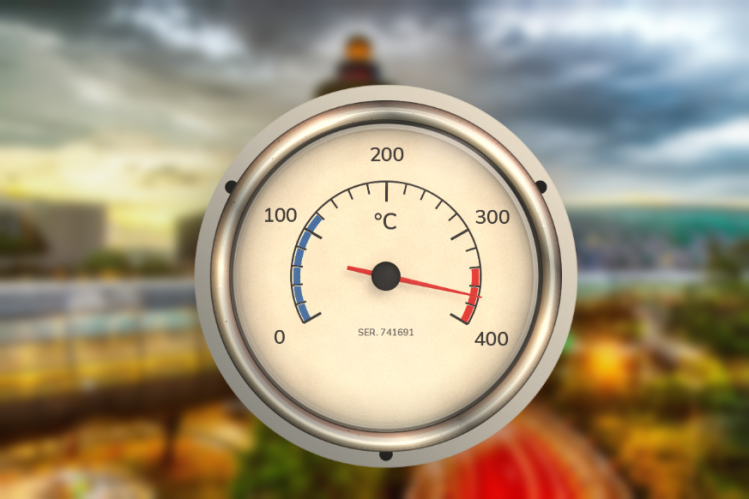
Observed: 370; °C
